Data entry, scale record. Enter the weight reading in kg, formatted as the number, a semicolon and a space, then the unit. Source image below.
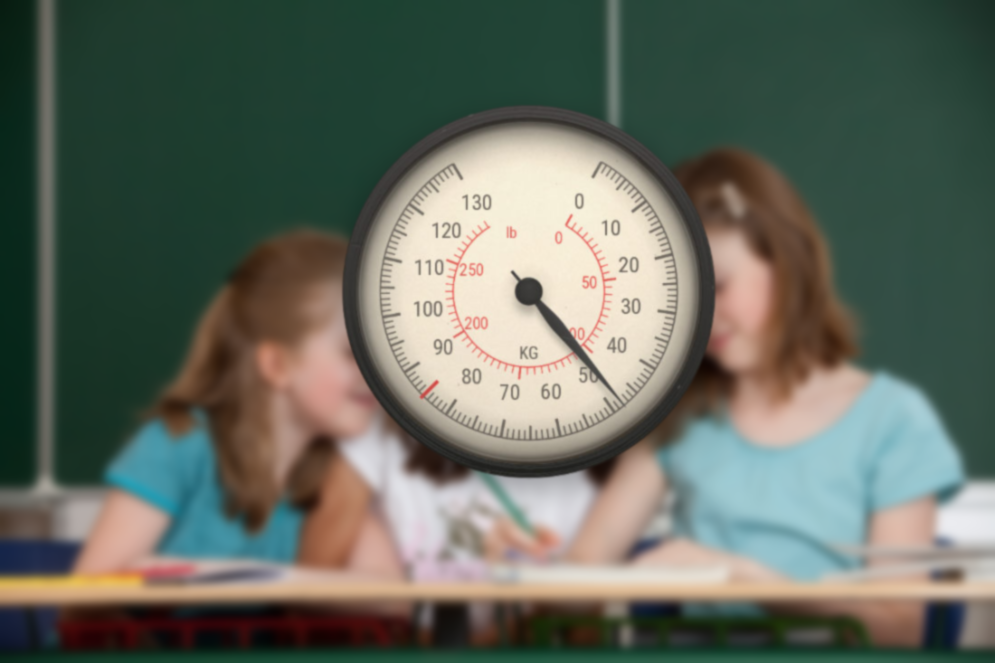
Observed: 48; kg
